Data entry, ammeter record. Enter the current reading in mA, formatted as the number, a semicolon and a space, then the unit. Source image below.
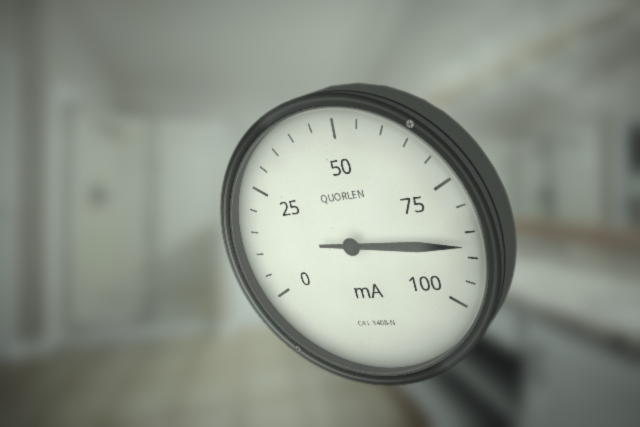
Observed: 87.5; mA
